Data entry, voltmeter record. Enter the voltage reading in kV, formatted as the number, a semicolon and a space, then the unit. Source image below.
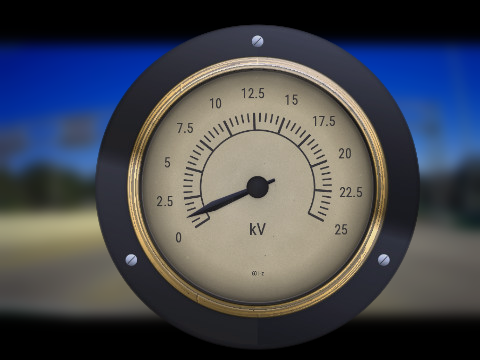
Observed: 1; kV
